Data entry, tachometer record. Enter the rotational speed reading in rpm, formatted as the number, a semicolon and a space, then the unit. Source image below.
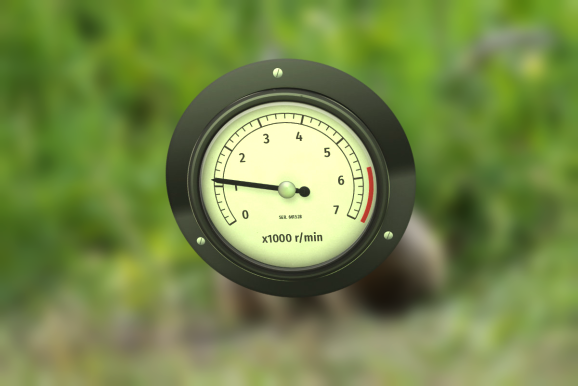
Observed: 1200; rpm
